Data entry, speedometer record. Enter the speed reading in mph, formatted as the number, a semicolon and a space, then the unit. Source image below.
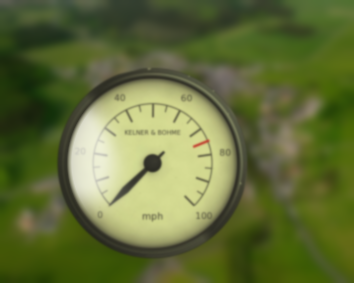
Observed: 0; mph
